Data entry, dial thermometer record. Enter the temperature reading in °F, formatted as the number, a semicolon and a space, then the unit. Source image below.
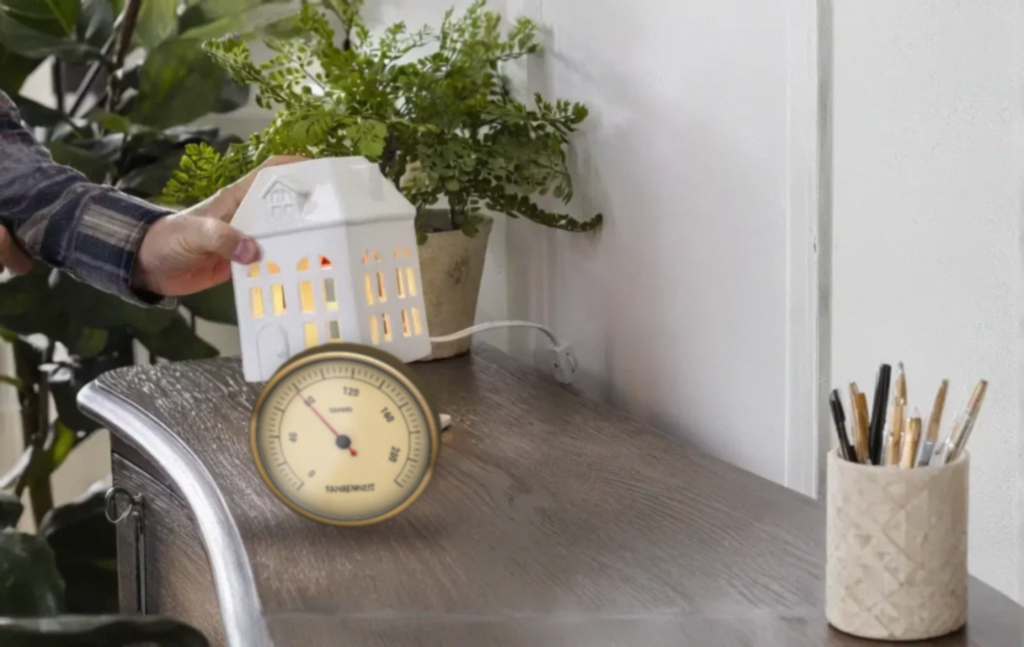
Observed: 80; °F
